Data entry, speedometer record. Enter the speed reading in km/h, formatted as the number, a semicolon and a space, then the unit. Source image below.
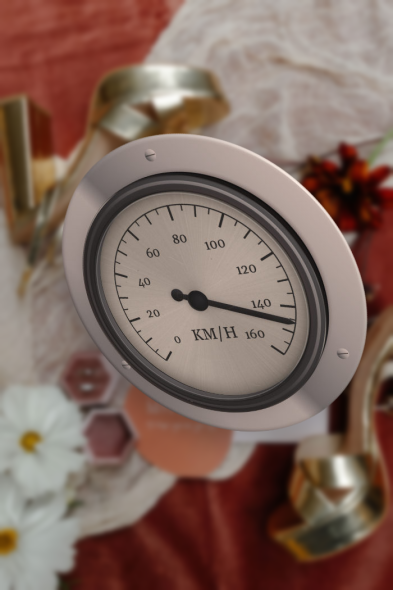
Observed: 145; km/h
